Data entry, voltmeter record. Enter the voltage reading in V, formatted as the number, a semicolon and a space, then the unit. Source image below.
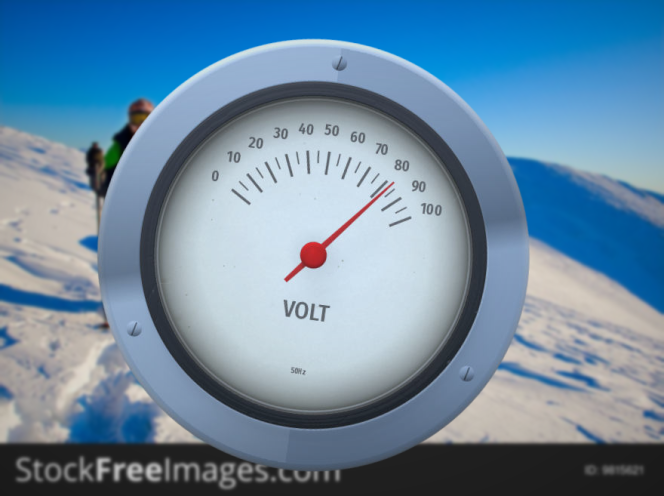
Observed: 82.5; V
